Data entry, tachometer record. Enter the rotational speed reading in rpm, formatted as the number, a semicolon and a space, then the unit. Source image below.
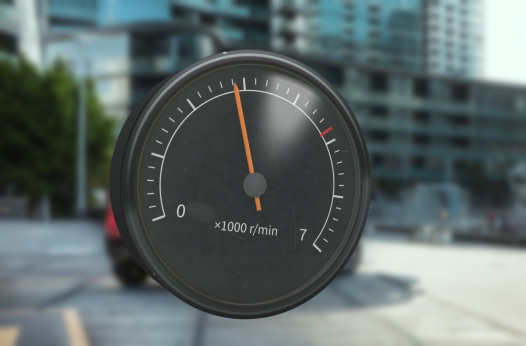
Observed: 2800; rpm
